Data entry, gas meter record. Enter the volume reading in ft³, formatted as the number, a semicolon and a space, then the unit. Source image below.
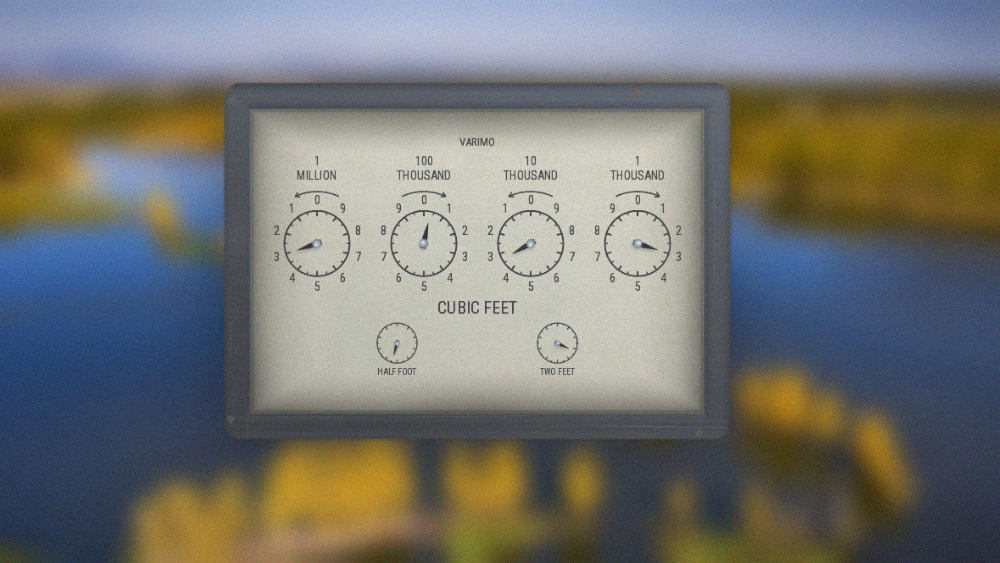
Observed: 303300; ft³
